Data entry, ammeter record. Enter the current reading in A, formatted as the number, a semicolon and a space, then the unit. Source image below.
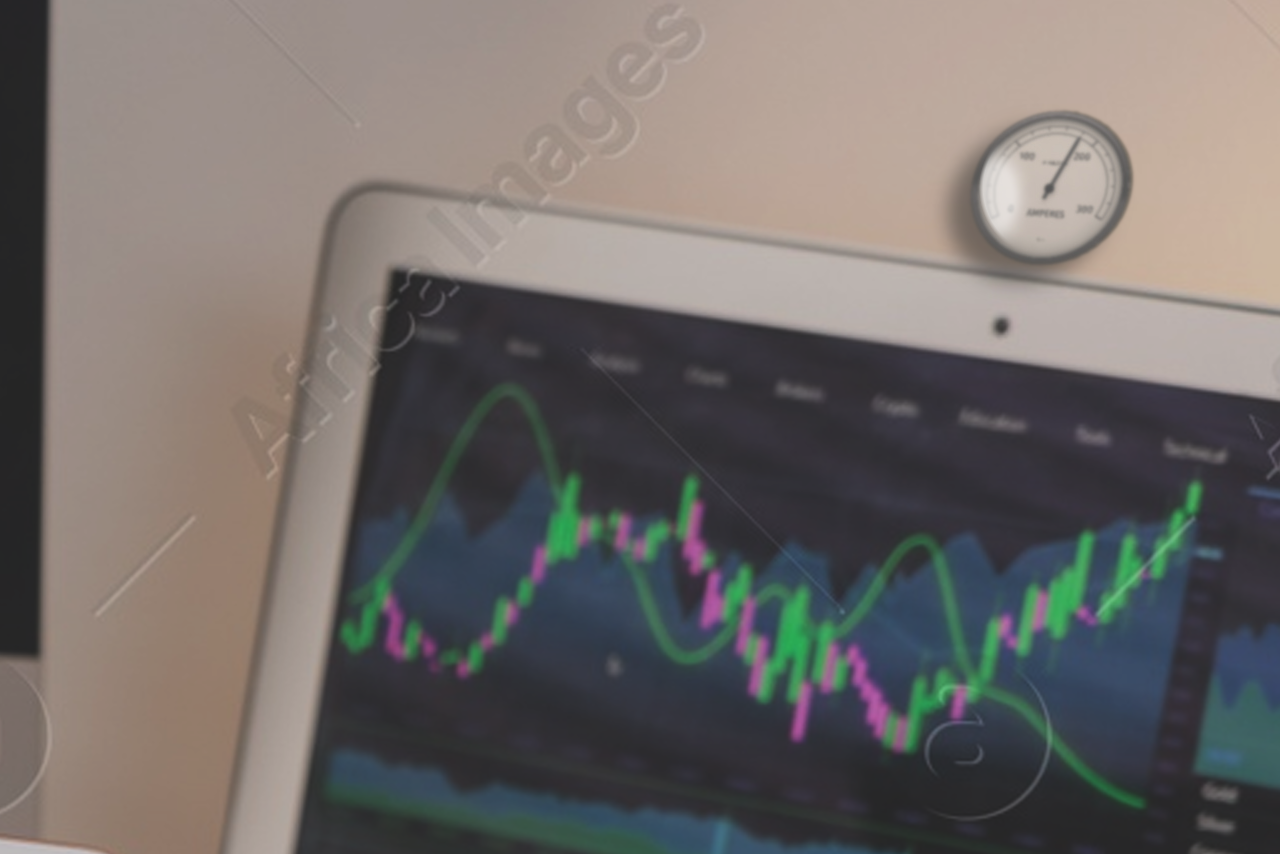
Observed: 180; A
